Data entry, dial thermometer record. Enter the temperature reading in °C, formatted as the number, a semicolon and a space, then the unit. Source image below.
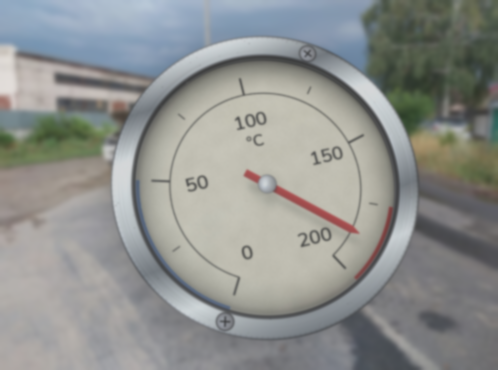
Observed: 187.5; °C
